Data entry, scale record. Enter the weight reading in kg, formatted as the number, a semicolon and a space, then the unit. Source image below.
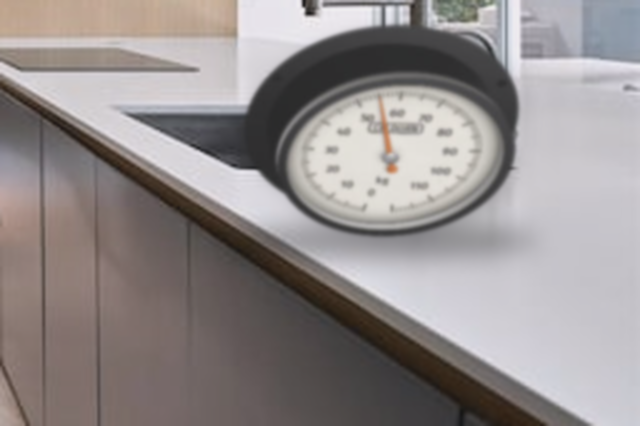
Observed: 55; kg
